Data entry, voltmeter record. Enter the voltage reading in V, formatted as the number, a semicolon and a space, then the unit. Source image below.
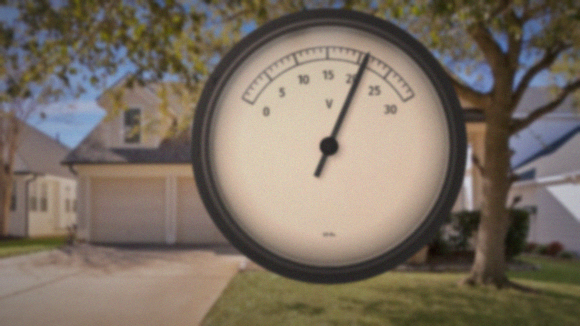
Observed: 21; V
